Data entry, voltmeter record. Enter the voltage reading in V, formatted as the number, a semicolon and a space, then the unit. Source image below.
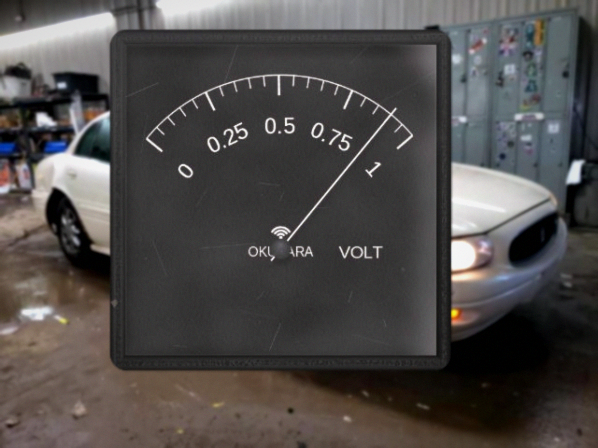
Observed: 0.9; V
